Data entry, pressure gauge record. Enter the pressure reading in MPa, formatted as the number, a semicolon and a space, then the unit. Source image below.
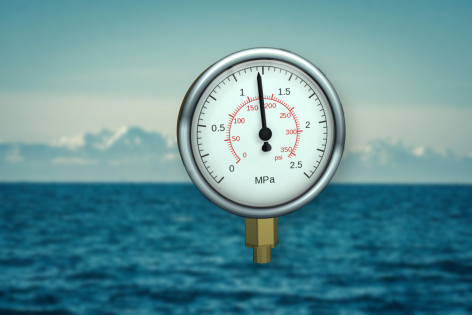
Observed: 1.2; MPa
